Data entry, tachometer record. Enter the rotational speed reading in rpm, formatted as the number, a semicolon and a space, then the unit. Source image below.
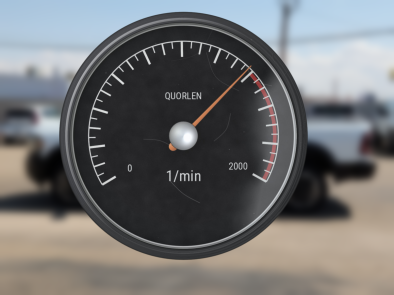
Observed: 1375; rpm
